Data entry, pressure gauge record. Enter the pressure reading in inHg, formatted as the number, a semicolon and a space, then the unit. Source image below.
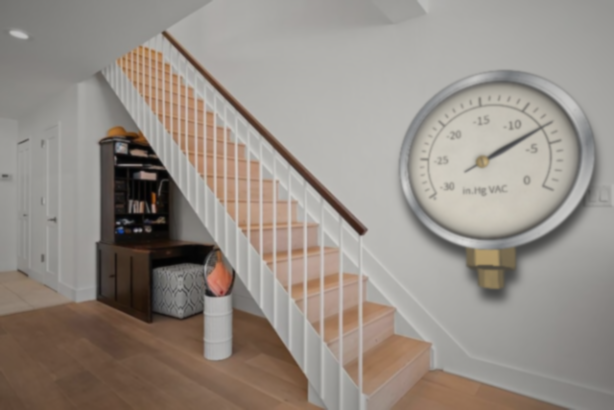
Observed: -7; inHg
